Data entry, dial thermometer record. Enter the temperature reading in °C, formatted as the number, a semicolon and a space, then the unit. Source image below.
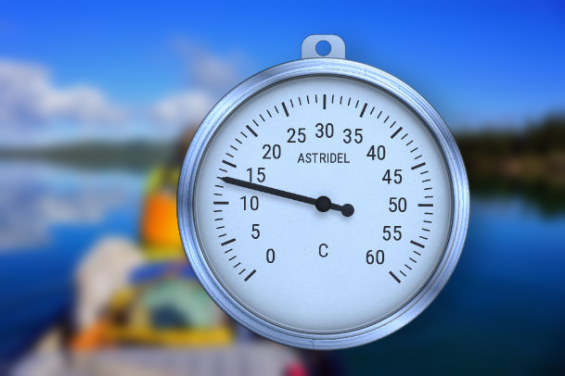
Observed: 13; °C
